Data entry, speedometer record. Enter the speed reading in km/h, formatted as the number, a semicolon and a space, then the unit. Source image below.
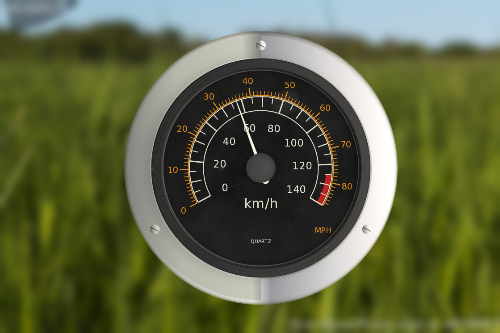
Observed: 57.5; km/h
